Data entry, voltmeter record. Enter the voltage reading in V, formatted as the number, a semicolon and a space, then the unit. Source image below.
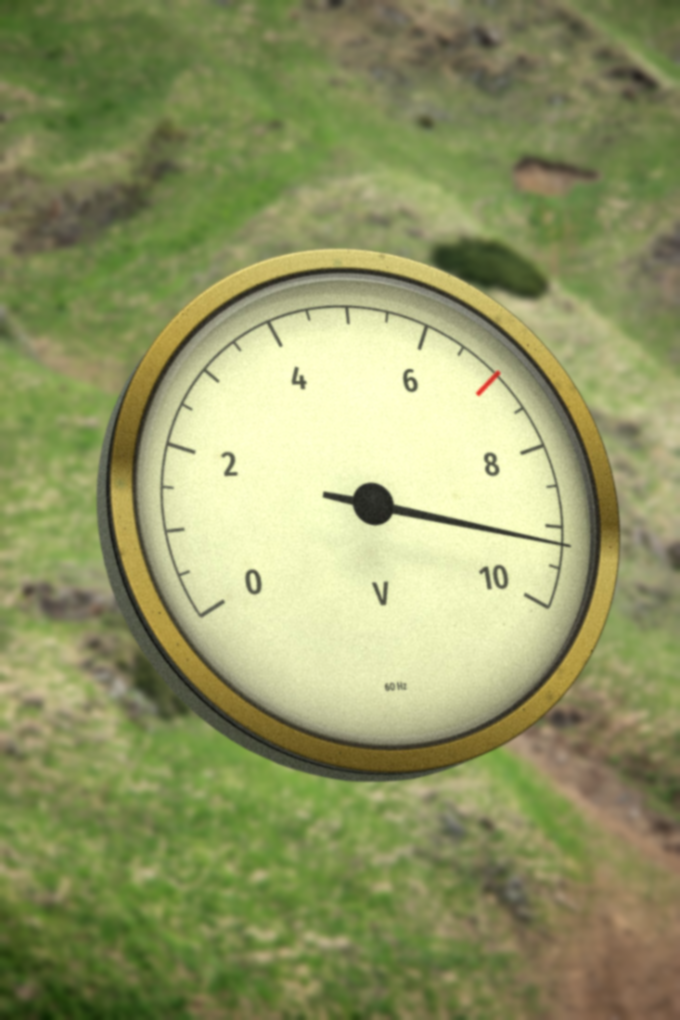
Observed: 9.25; V
